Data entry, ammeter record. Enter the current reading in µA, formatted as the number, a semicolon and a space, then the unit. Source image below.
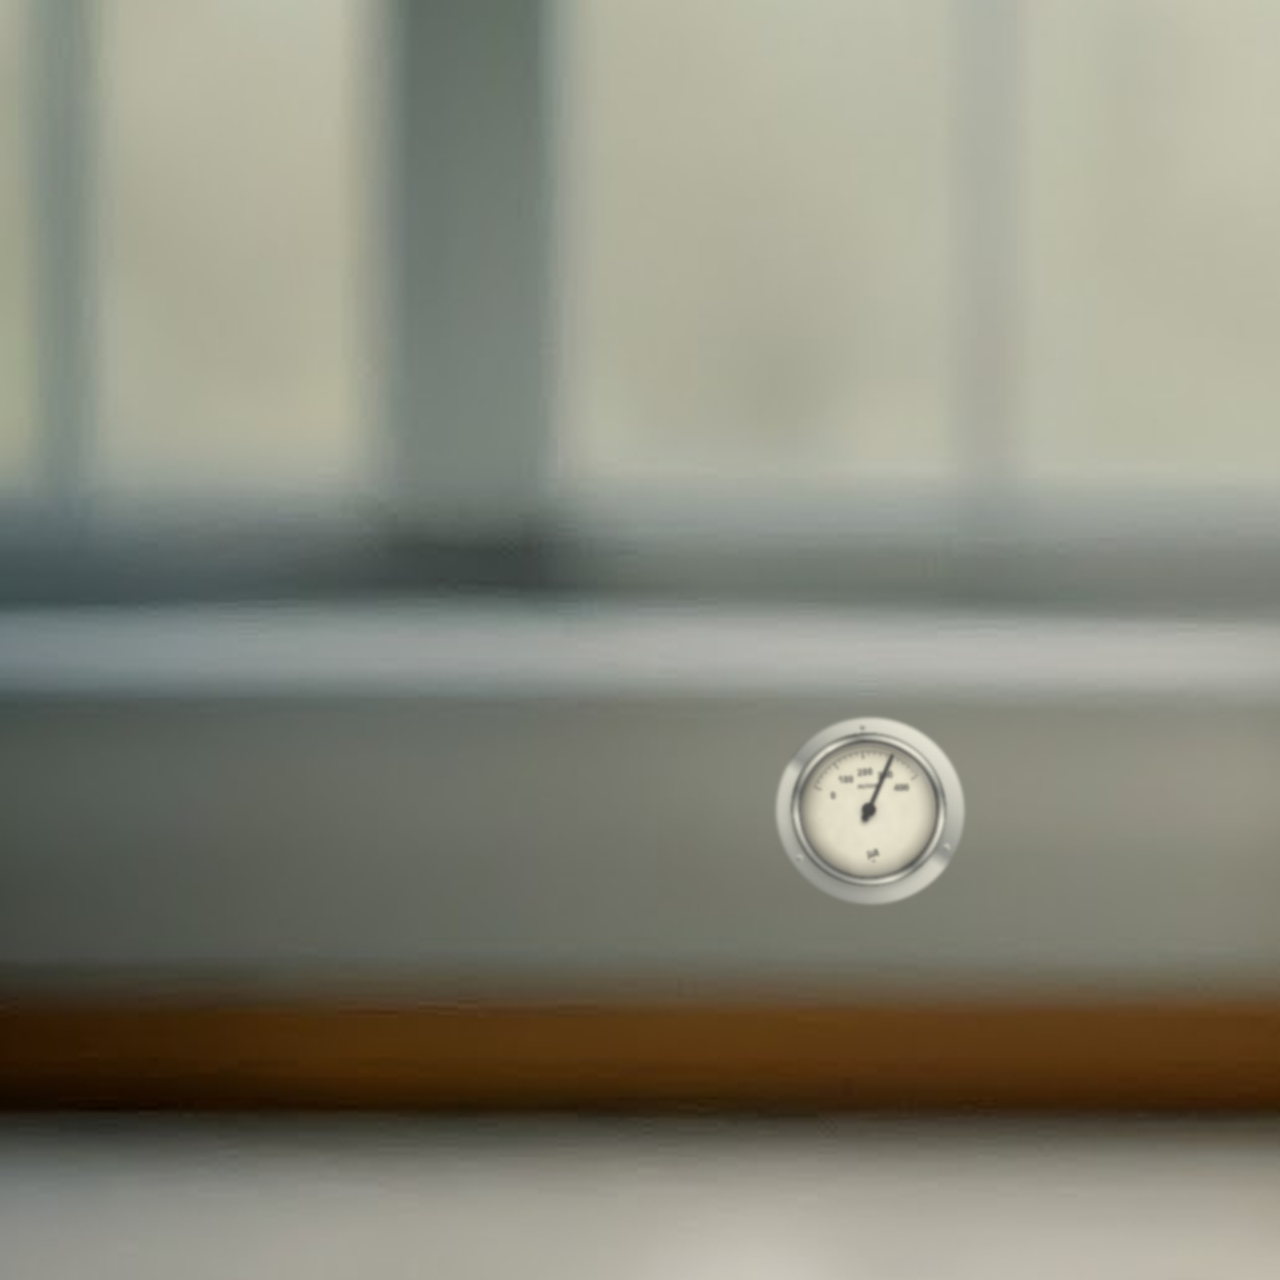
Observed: 300; µA
